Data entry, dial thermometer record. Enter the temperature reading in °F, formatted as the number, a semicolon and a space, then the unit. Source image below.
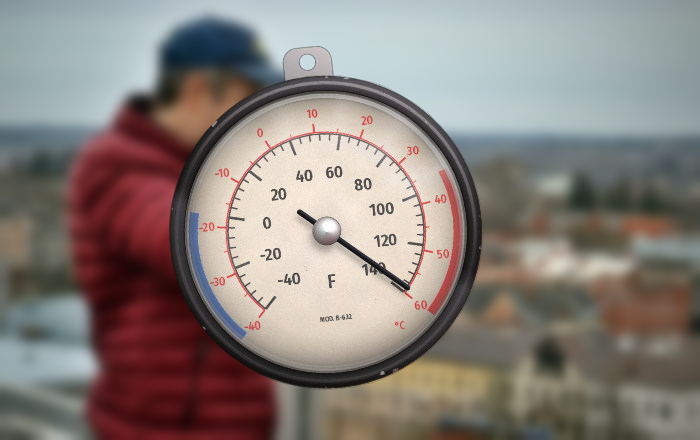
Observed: 138; °F
